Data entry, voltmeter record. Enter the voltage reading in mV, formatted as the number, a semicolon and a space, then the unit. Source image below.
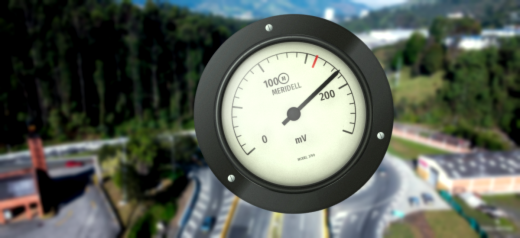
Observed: 185; mV
